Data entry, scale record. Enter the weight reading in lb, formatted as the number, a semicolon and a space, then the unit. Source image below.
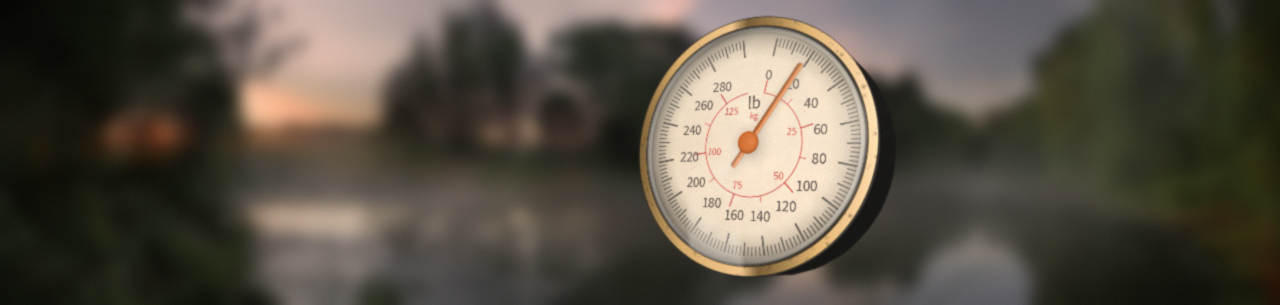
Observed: 20; lb
